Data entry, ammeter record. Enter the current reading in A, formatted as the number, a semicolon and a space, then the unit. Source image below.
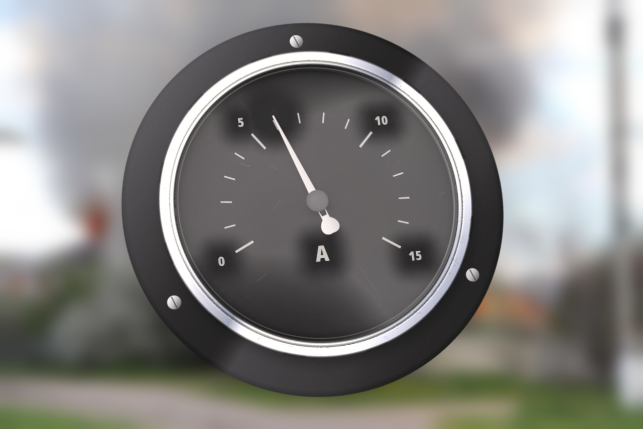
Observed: 6; A
